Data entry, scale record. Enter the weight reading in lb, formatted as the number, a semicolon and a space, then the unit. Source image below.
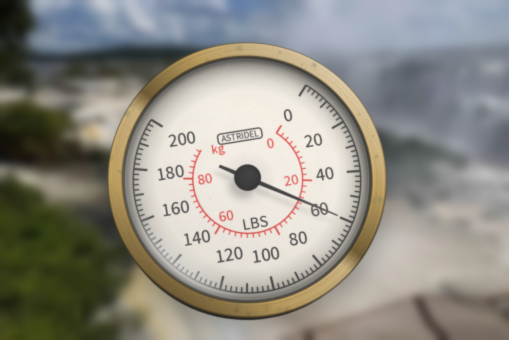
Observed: 60; lb
